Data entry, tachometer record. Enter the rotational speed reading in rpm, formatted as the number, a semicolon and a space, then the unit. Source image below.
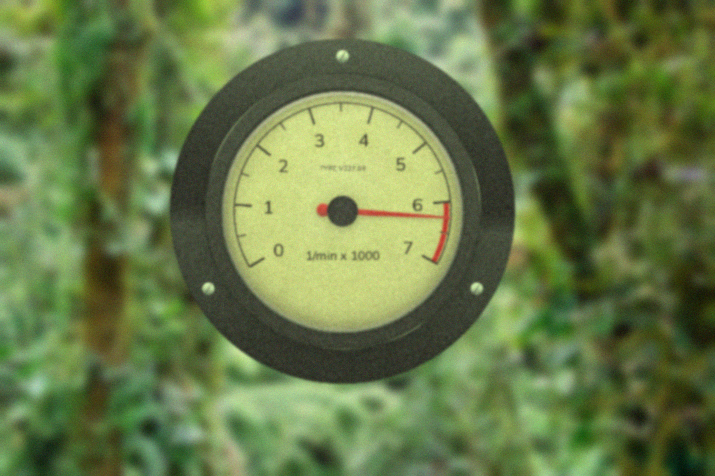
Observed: 6250; rpm
